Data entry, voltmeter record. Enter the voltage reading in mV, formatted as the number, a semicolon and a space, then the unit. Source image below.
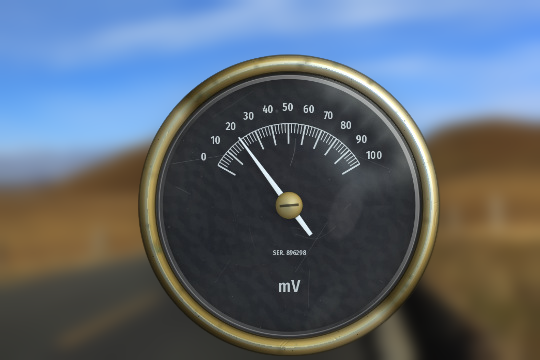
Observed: 20; mV
